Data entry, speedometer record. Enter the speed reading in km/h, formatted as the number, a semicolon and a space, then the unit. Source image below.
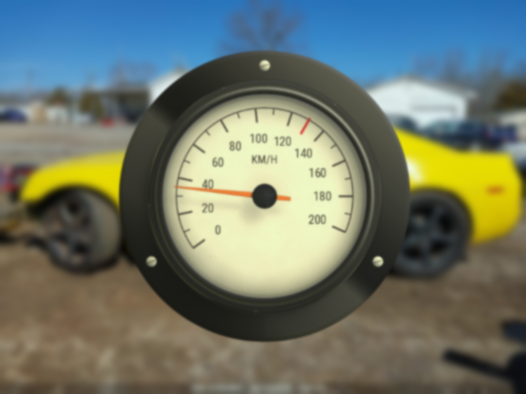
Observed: 35; km/h
